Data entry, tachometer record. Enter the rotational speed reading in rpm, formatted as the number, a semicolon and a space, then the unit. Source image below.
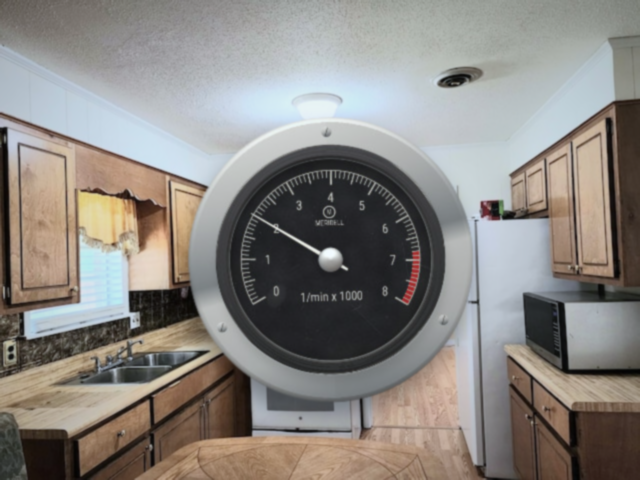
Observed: 2000; rpm
